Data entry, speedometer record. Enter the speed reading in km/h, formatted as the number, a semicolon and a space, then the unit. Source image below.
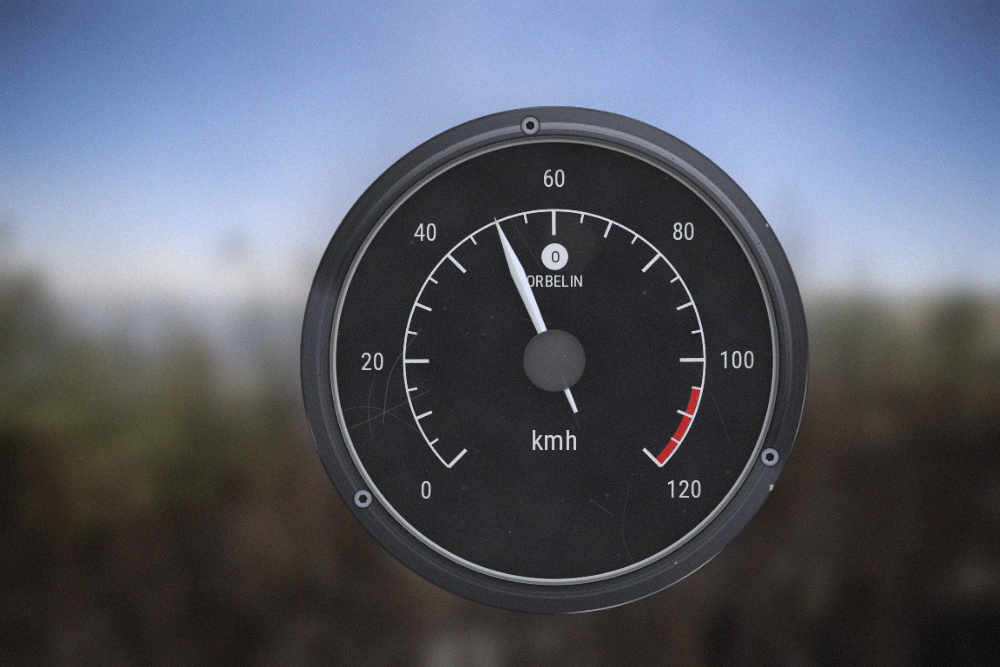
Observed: 50; km/h
